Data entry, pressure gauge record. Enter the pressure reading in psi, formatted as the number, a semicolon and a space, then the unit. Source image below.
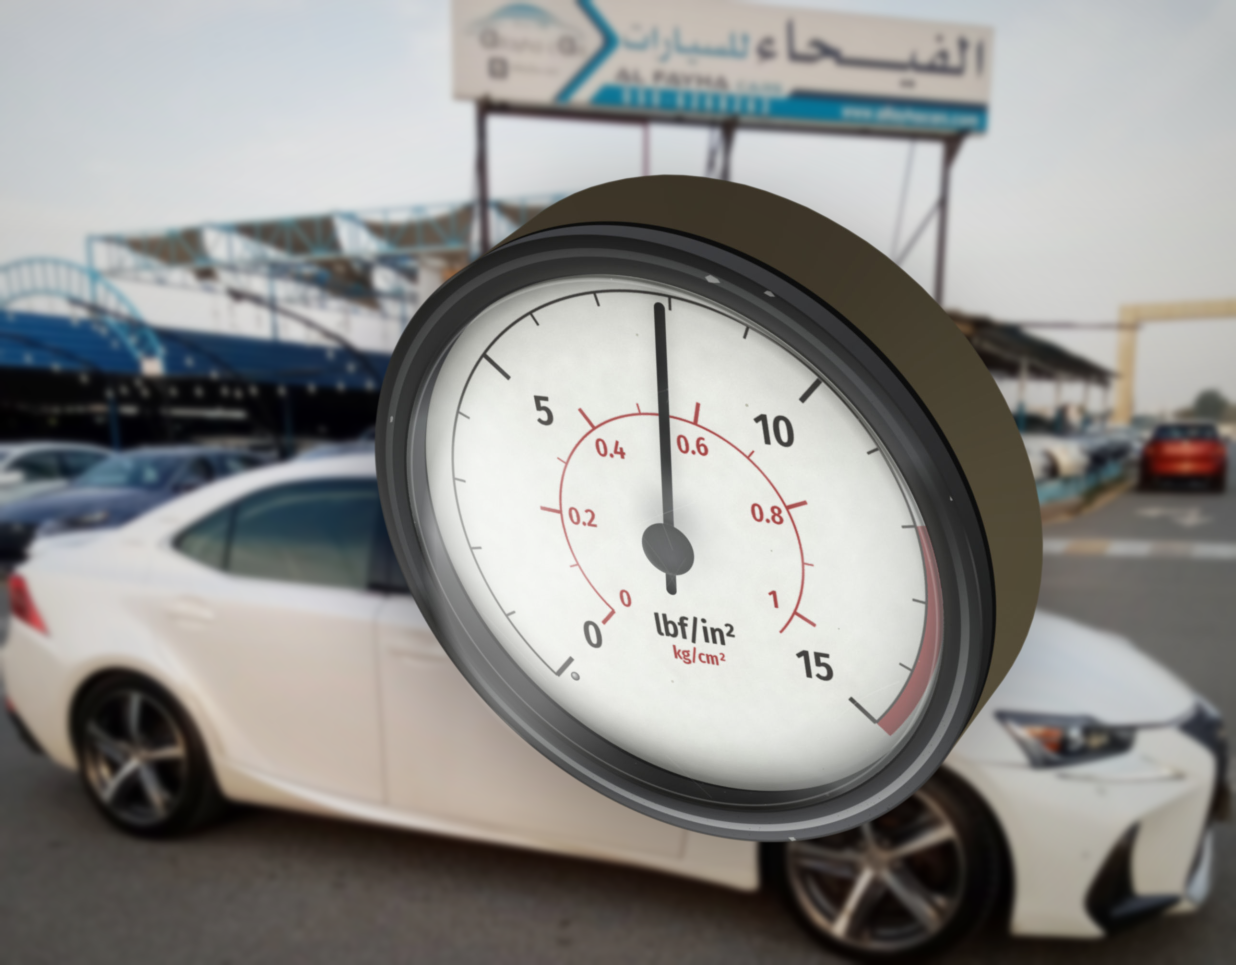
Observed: 8; psi
